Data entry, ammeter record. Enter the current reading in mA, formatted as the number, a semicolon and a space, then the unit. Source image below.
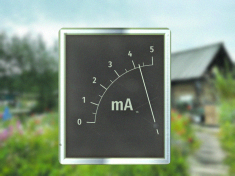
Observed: 4.25; mA
